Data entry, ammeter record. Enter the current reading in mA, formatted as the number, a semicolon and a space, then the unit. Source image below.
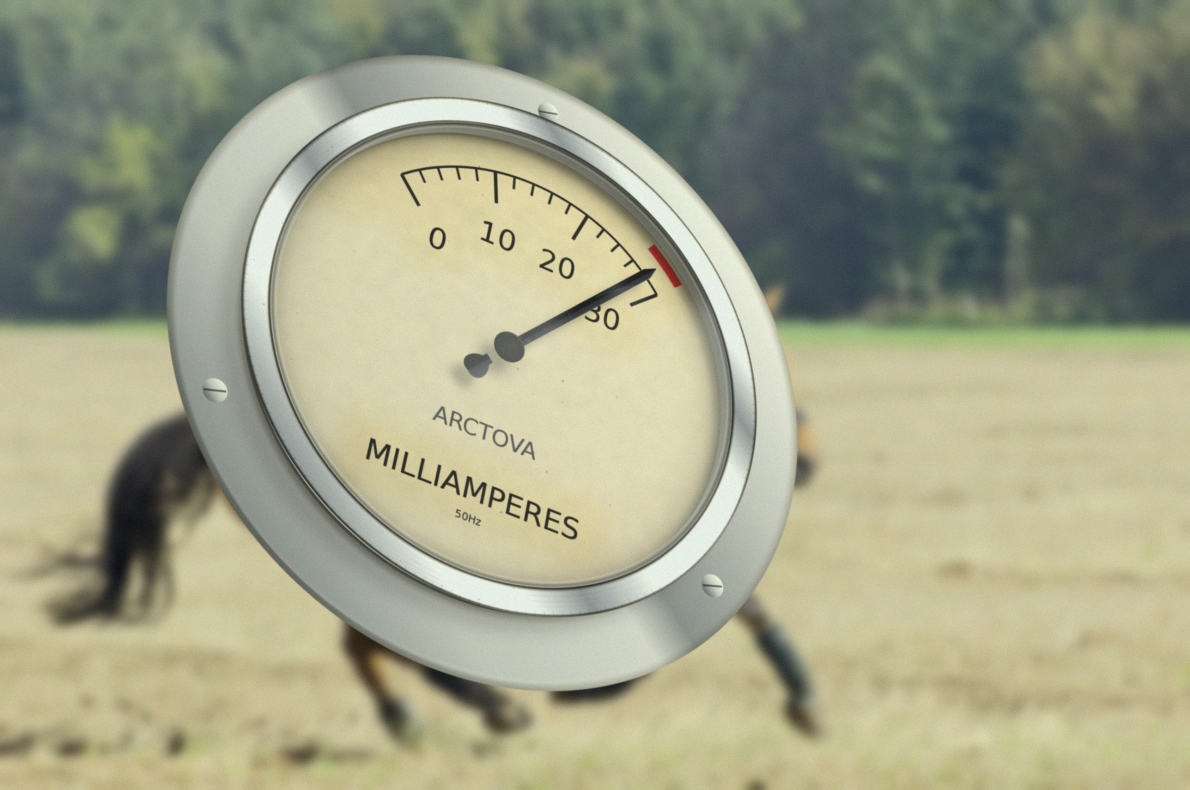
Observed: 28; mA
